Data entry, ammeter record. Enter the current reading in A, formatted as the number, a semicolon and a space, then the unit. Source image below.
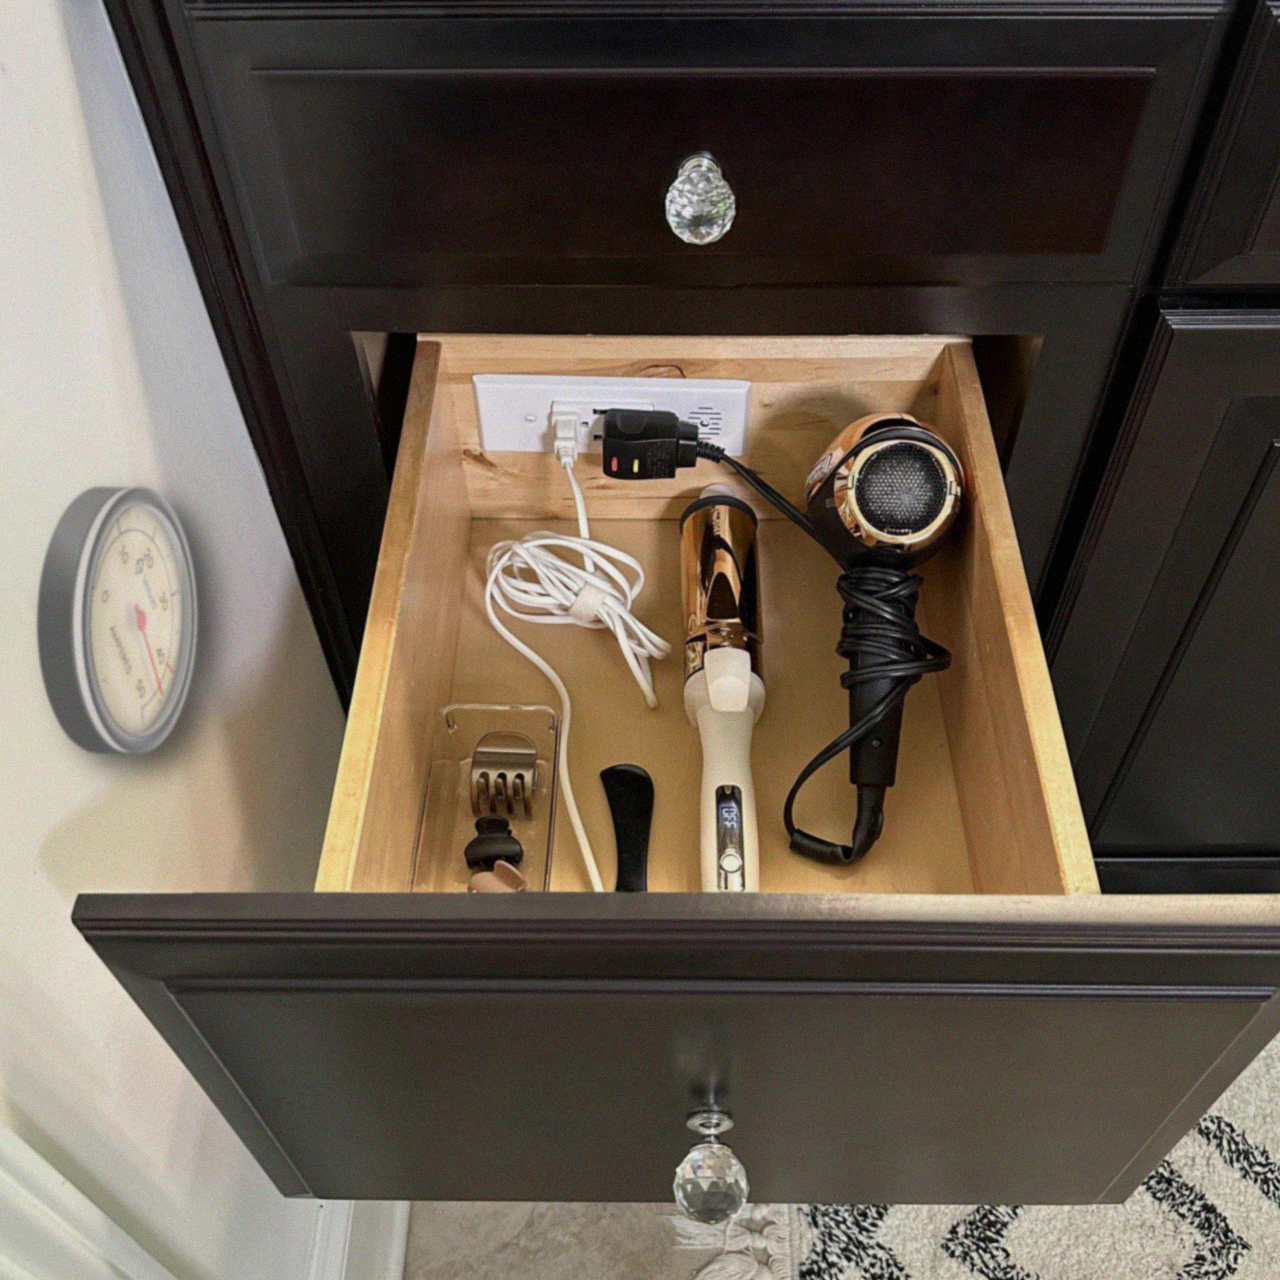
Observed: 45; A
